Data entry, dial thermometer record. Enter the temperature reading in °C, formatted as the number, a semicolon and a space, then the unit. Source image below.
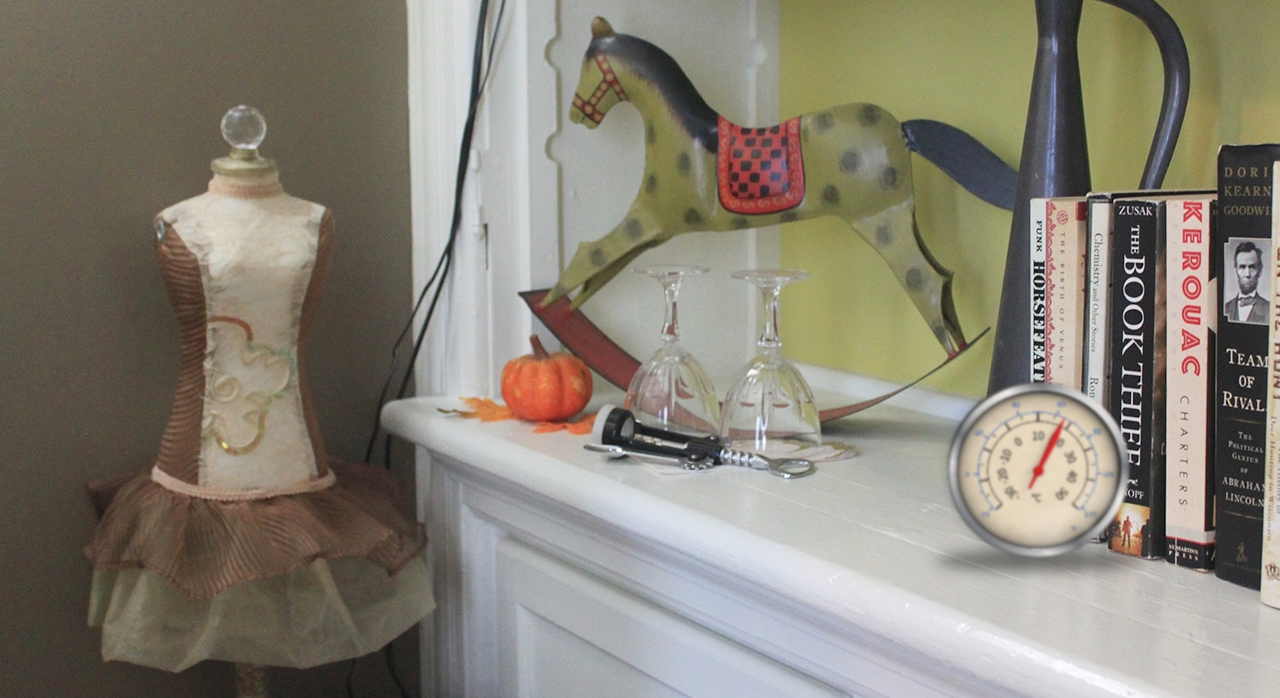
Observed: 17.5; °C
